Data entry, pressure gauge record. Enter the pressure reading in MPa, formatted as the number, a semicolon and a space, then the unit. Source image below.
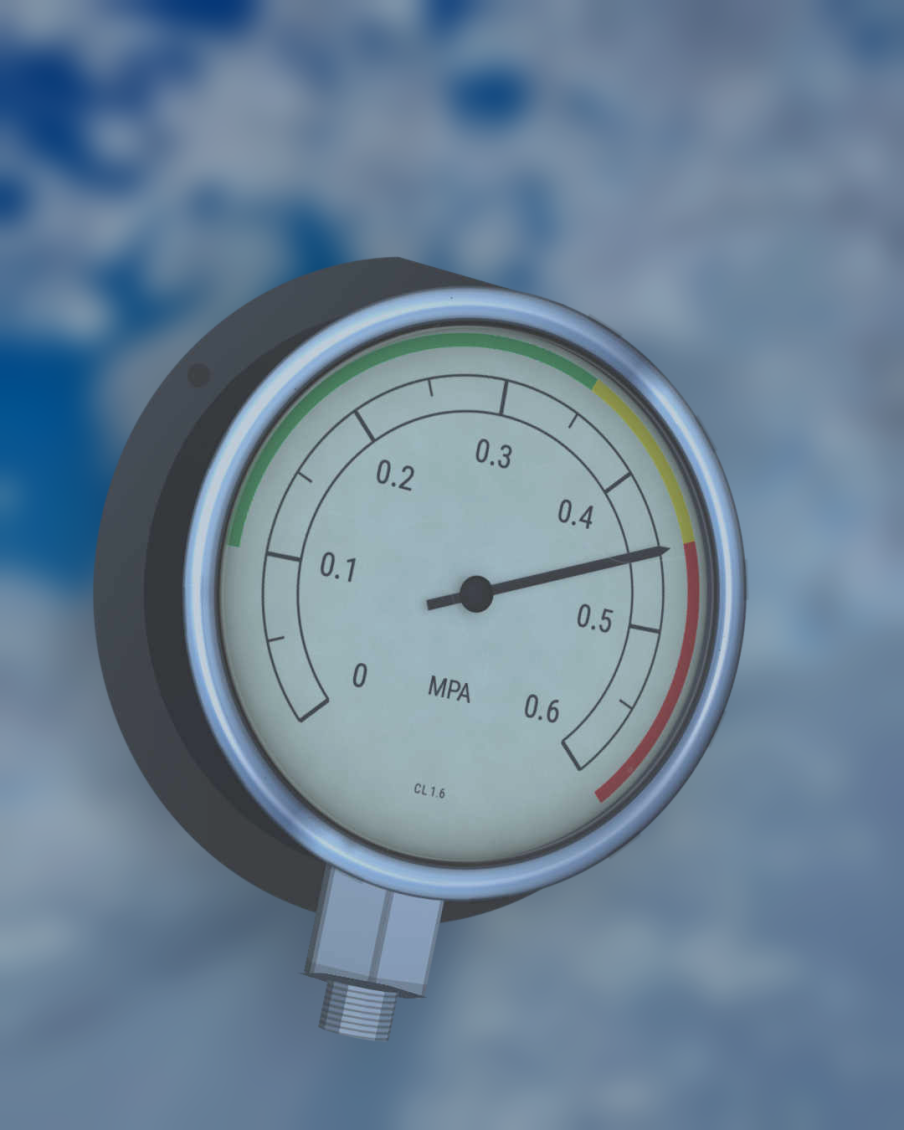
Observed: 0.45; MPa
